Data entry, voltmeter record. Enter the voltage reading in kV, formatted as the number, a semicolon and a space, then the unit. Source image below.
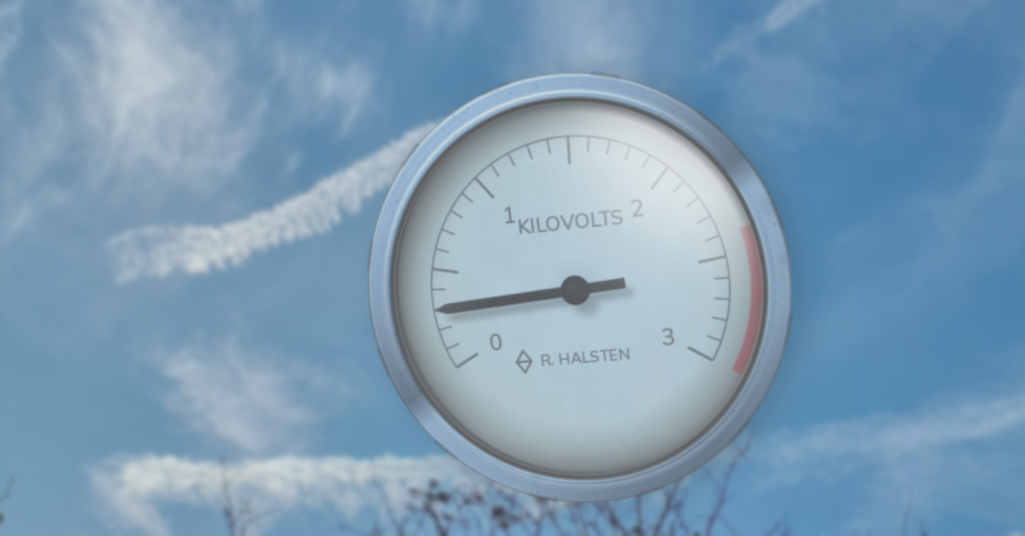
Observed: 0.3; kV
